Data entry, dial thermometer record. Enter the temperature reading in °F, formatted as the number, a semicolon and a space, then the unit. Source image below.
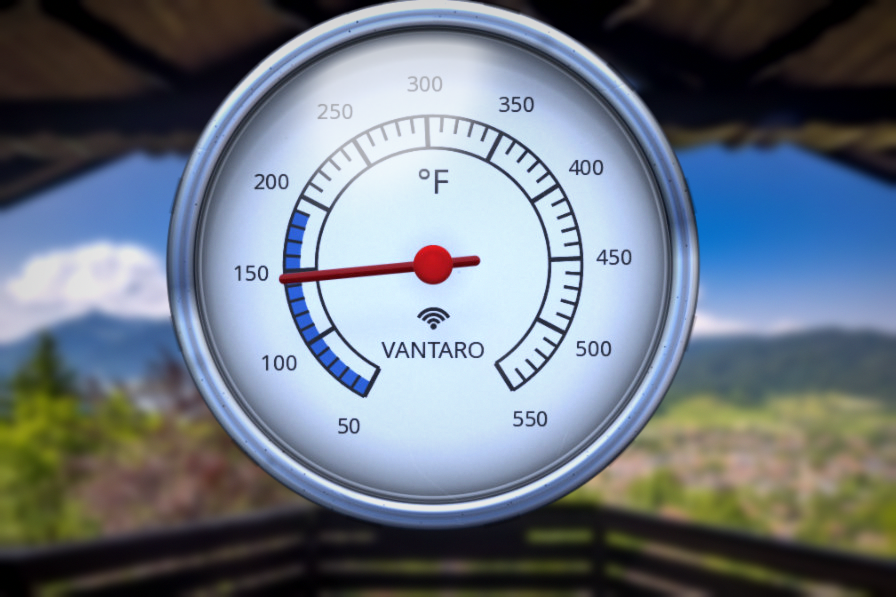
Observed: 145; °F
